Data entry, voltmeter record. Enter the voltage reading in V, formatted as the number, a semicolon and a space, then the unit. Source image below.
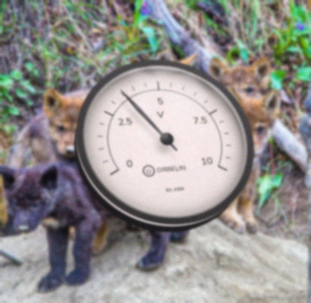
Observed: 3.5; V
